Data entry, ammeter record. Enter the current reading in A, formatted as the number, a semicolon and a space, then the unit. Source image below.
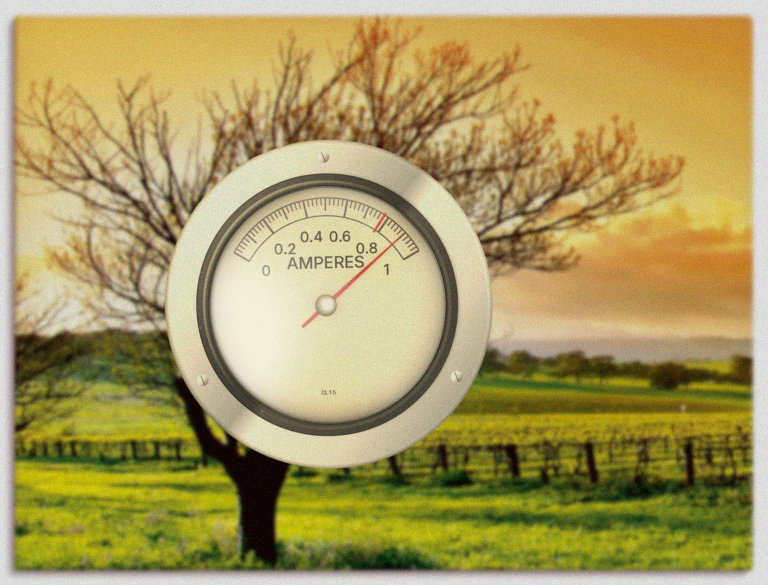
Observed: 0.9; A
